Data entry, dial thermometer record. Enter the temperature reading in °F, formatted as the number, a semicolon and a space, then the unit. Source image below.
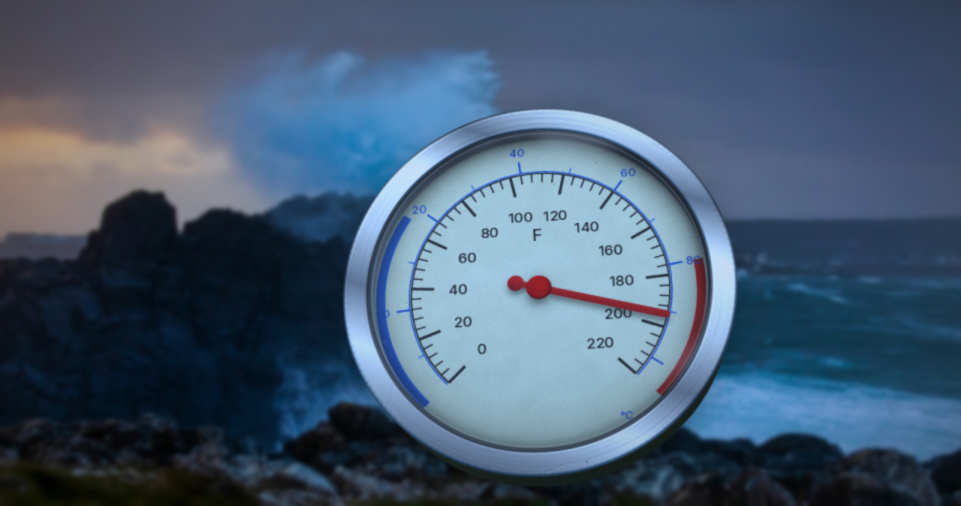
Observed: 196; °F
